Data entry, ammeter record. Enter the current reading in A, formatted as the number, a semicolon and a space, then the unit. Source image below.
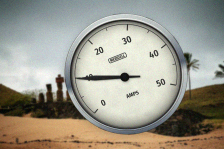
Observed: 10; A
